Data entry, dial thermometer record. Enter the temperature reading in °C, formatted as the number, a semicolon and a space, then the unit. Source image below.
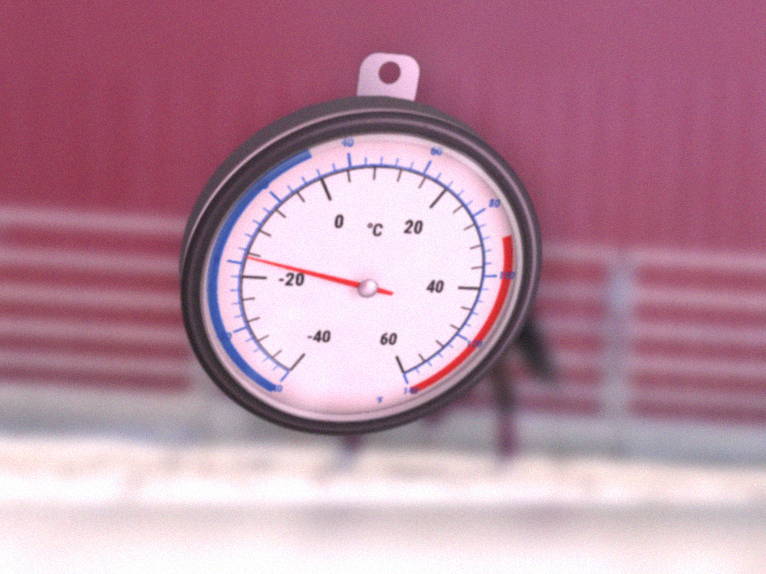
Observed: -16; °C
